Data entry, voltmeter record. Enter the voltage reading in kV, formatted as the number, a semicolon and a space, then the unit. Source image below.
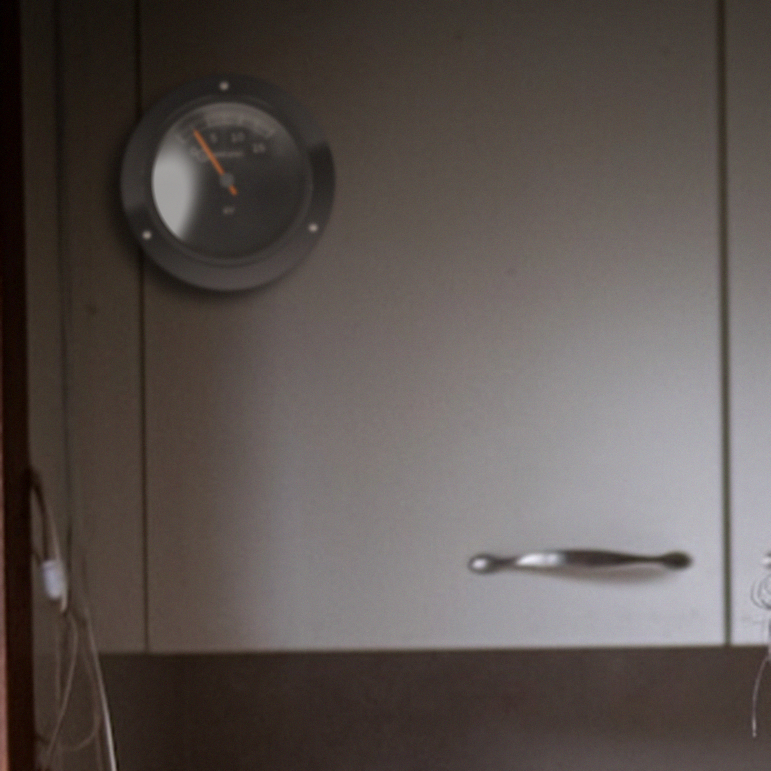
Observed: 2.5; kV
